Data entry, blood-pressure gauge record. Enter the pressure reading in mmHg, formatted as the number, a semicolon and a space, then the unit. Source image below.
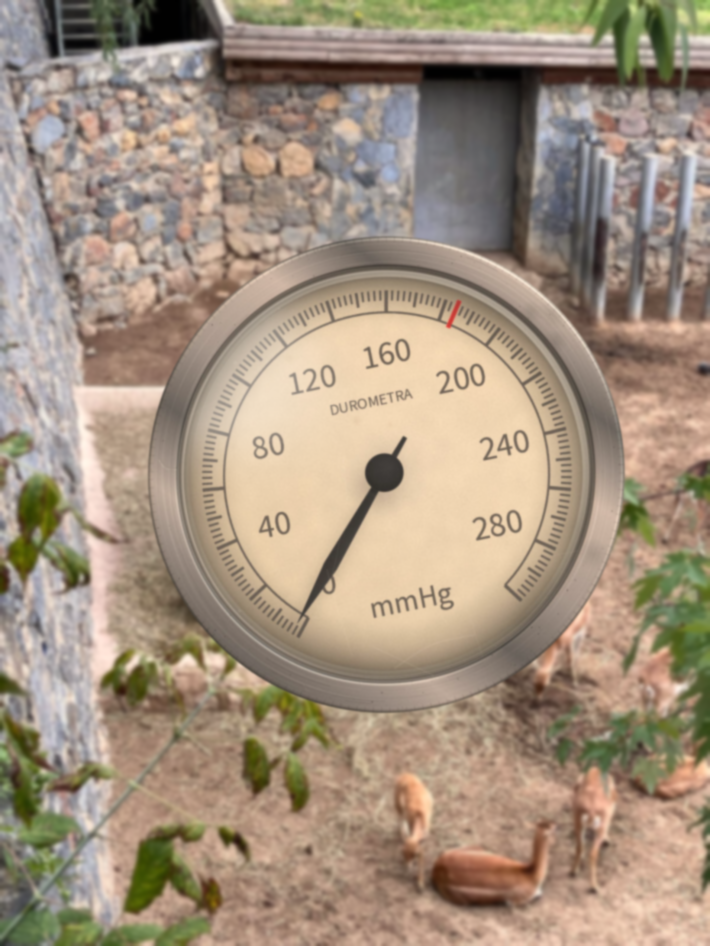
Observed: 2; mmHg
